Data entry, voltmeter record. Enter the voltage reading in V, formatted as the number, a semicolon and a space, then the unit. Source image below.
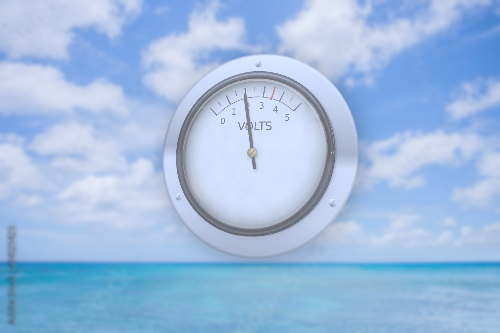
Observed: 2; V
